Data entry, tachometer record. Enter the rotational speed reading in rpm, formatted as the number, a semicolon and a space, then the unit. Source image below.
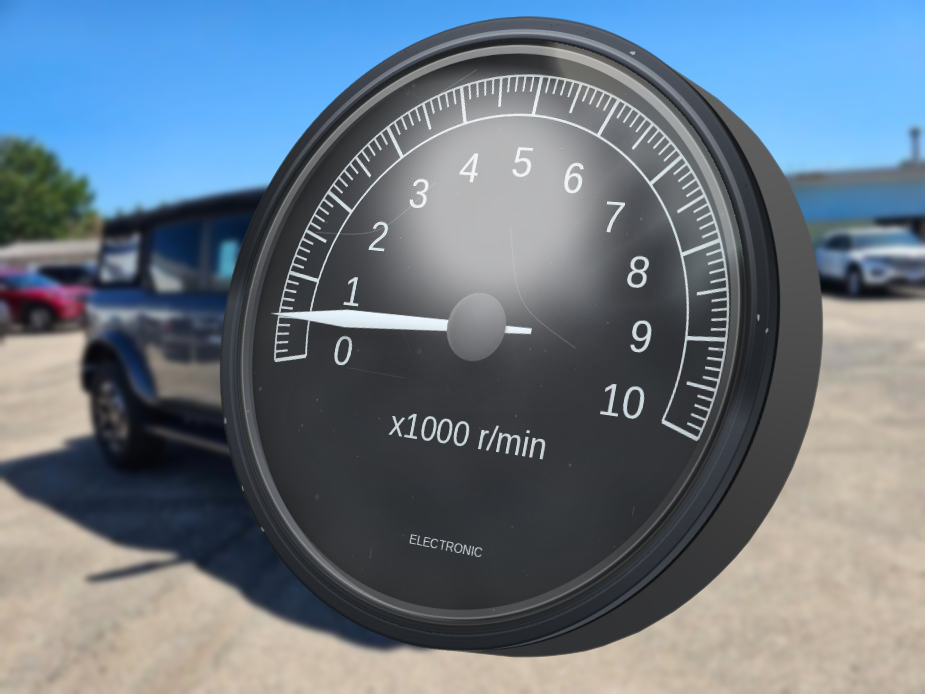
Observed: 500; rpm
